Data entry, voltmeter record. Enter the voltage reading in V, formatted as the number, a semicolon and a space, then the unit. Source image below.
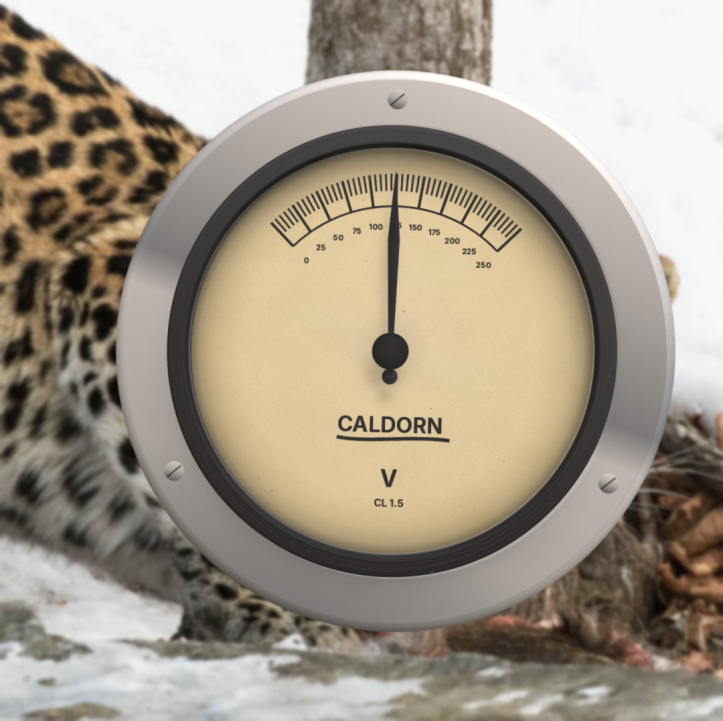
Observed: 125; V
